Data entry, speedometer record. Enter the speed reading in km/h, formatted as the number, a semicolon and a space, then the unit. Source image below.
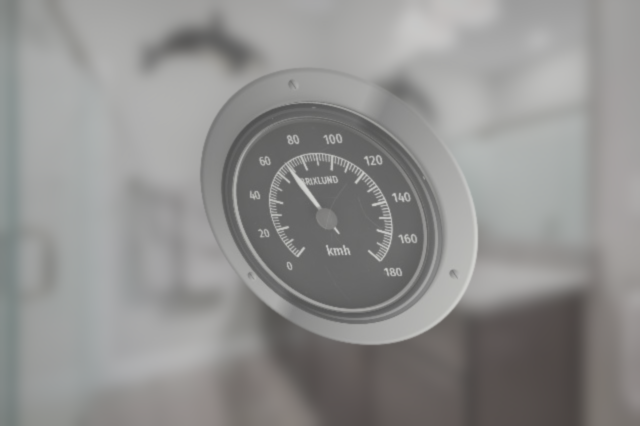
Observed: 70; km/h
